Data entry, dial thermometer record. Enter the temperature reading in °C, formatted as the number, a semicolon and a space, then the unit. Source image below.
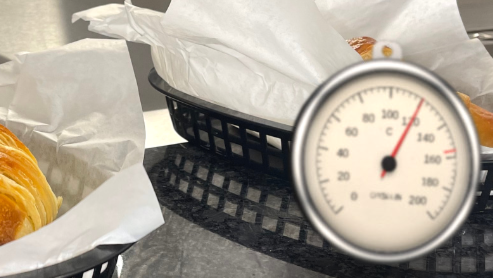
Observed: 120; °C
